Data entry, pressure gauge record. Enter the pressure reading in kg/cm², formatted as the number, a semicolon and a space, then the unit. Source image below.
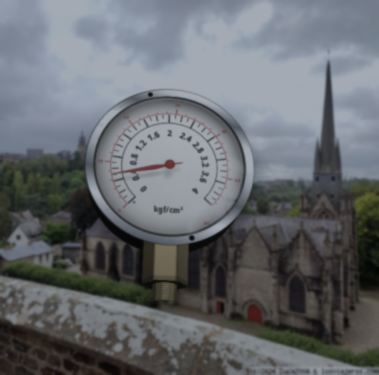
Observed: 0.5; kg/cm²
